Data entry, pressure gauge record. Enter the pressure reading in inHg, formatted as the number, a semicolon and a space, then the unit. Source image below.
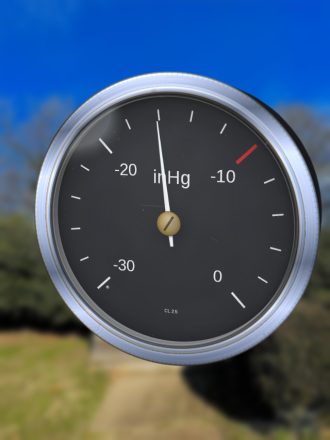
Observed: -16; inHg
